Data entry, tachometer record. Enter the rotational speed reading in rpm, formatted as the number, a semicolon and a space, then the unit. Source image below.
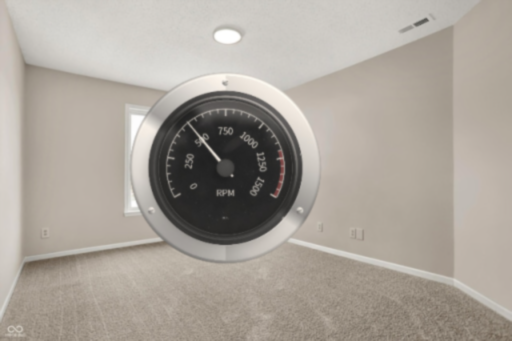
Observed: 500; rpm
